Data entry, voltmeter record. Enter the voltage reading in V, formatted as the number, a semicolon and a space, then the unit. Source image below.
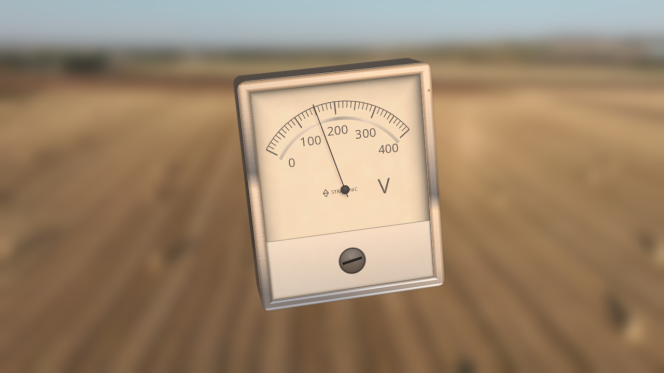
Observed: 150; V
